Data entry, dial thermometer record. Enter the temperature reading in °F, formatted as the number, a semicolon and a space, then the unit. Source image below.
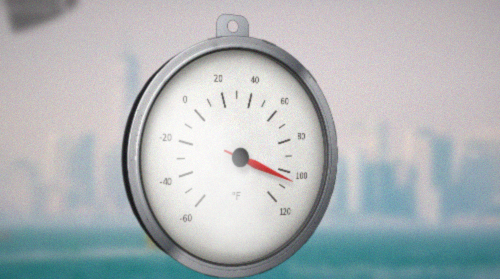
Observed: 105; °F
